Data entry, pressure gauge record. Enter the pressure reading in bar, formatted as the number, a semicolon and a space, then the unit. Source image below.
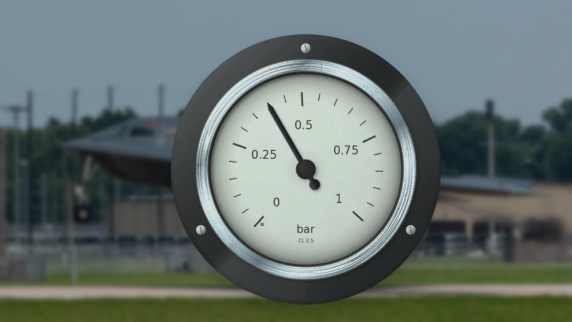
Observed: 0.4; bar
